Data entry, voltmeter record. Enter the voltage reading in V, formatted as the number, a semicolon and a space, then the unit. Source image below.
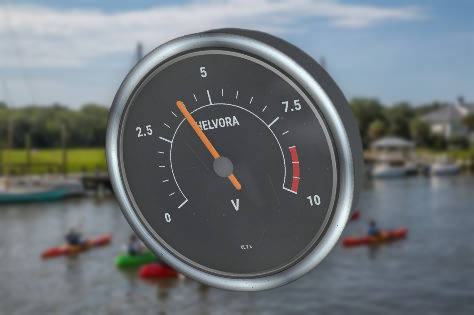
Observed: 4; V
